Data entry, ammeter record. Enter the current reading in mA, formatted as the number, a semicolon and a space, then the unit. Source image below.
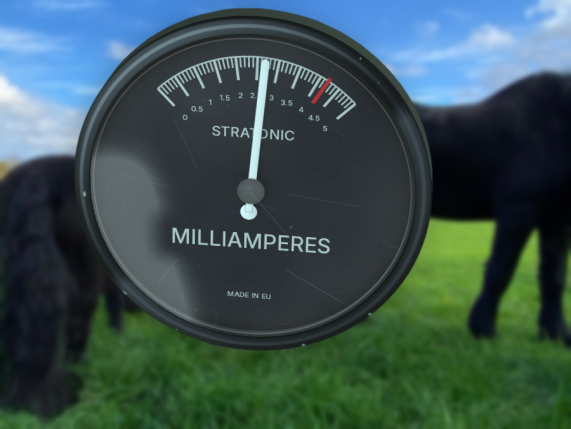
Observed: 2.7; mA
